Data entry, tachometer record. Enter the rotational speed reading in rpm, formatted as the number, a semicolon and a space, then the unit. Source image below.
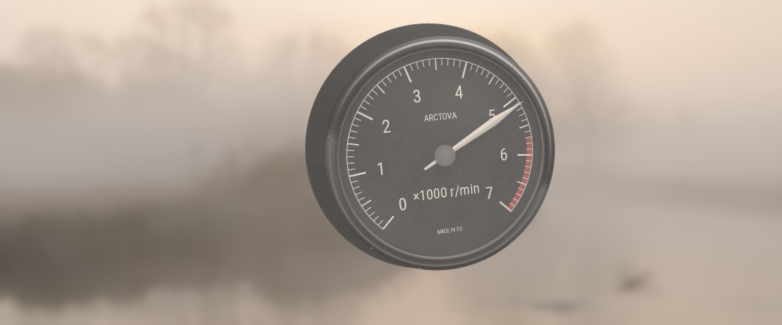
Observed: 5100; rpm
